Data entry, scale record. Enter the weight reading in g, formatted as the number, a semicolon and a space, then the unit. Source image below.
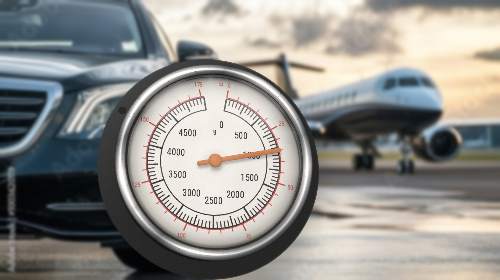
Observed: 1000; g
